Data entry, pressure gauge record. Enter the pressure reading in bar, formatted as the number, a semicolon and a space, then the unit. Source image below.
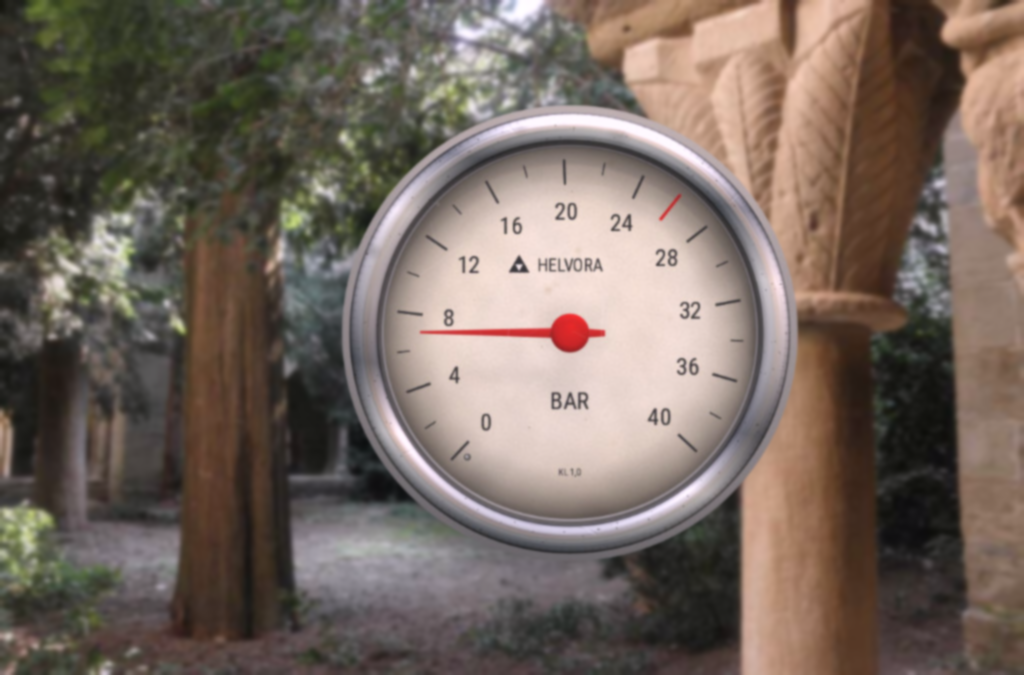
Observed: 7; bar
